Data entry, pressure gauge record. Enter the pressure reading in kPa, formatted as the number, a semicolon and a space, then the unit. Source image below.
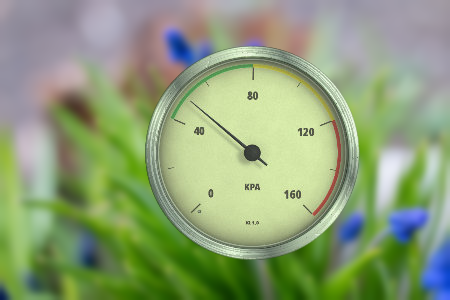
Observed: 50; kPa
